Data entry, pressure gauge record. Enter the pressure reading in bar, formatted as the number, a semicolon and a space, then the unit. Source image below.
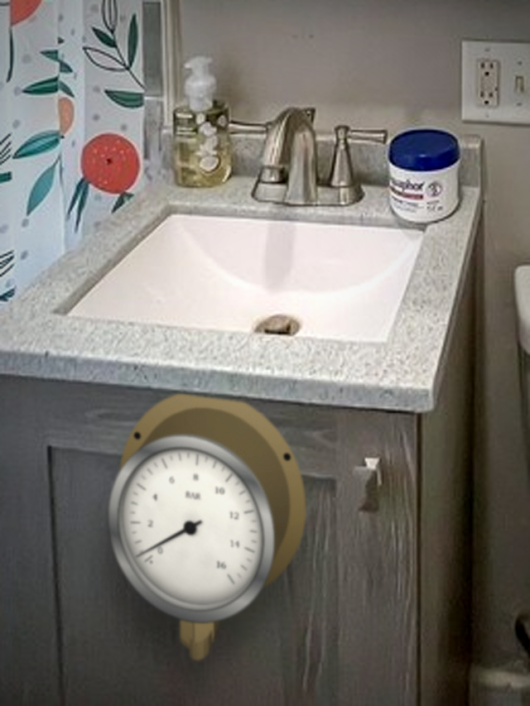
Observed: 0.5; bar
